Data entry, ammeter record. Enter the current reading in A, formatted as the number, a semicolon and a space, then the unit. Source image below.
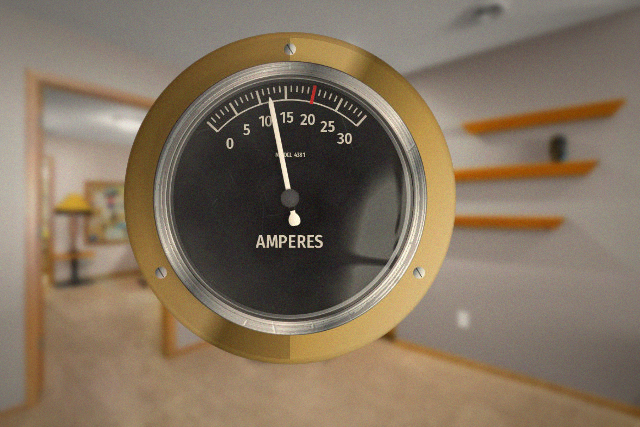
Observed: 12; A
